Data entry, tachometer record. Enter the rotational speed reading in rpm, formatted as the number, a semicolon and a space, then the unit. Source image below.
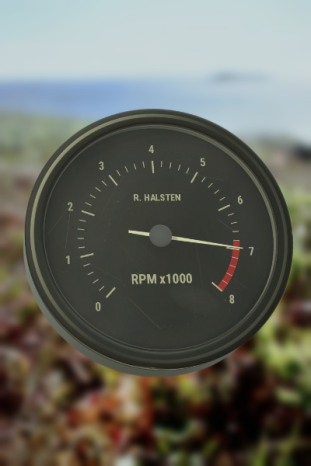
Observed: 7000; rpm
